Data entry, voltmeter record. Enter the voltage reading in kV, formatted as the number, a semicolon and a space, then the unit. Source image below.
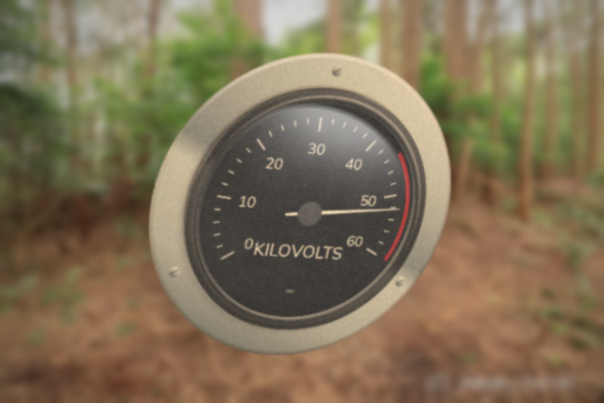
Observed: 52; kV
